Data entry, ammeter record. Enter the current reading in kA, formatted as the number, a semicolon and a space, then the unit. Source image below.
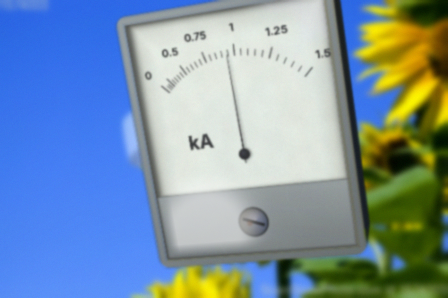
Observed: 0.95; kA
